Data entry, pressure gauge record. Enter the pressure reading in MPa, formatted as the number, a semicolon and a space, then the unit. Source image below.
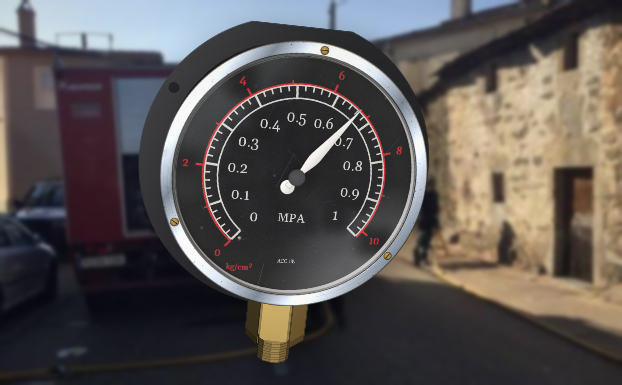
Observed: 0.66; MPa
